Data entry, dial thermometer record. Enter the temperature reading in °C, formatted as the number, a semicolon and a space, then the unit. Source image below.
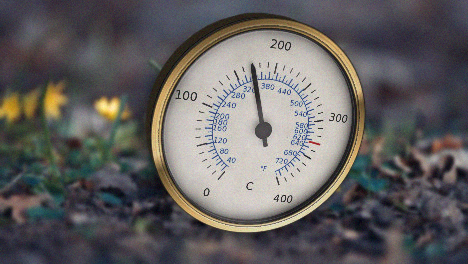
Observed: 170; °C
